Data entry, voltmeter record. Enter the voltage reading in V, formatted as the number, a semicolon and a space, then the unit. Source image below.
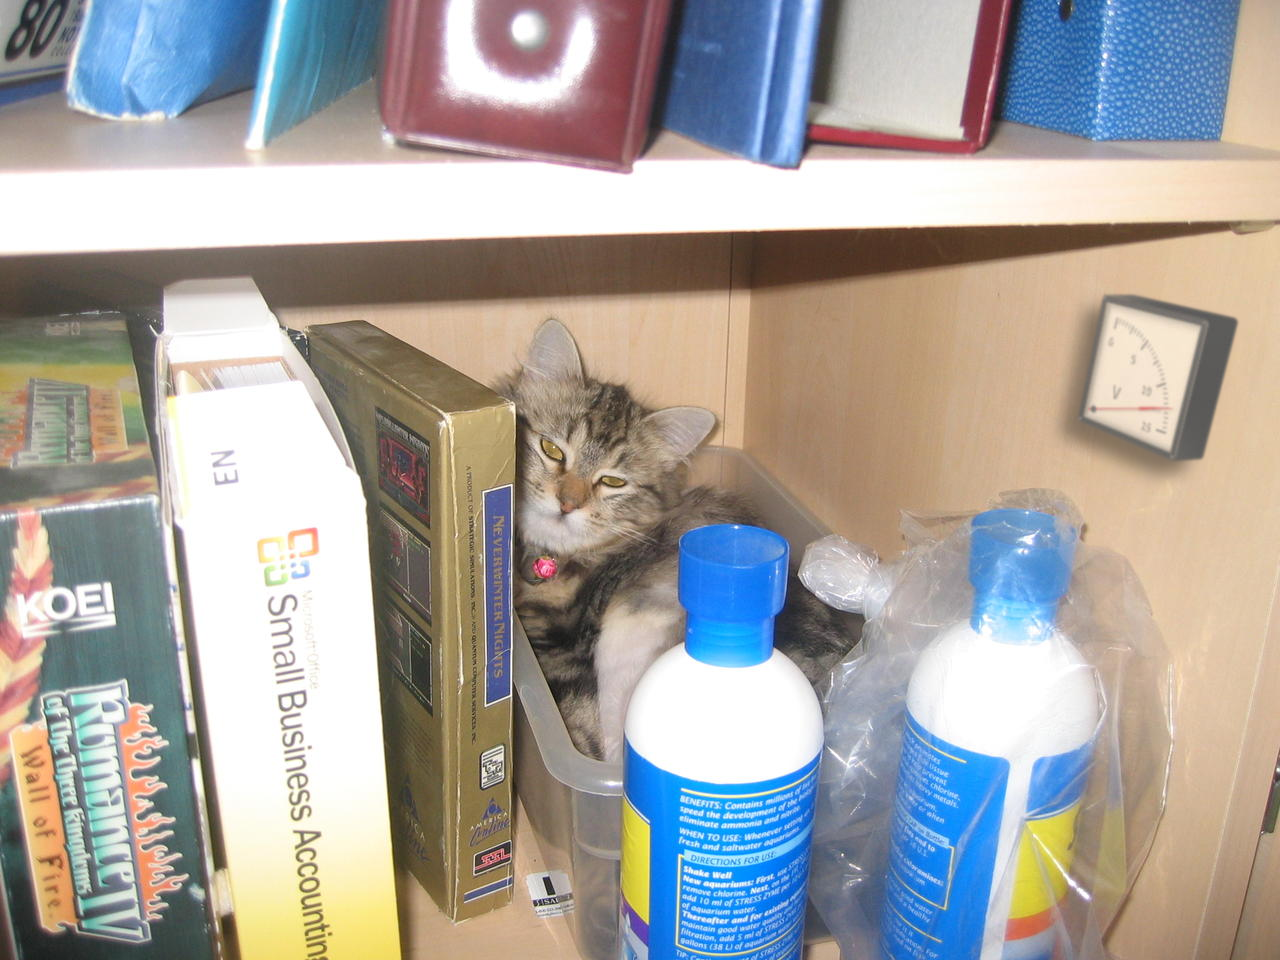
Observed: 12.5; V
